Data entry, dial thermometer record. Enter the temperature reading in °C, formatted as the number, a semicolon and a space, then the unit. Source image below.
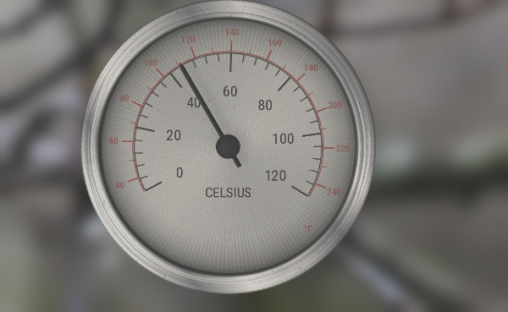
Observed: 44; °C
